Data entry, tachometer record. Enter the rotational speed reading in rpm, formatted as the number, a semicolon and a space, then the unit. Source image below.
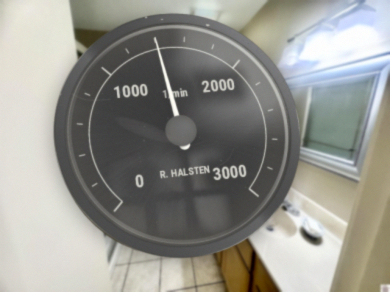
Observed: 1400; rpm
